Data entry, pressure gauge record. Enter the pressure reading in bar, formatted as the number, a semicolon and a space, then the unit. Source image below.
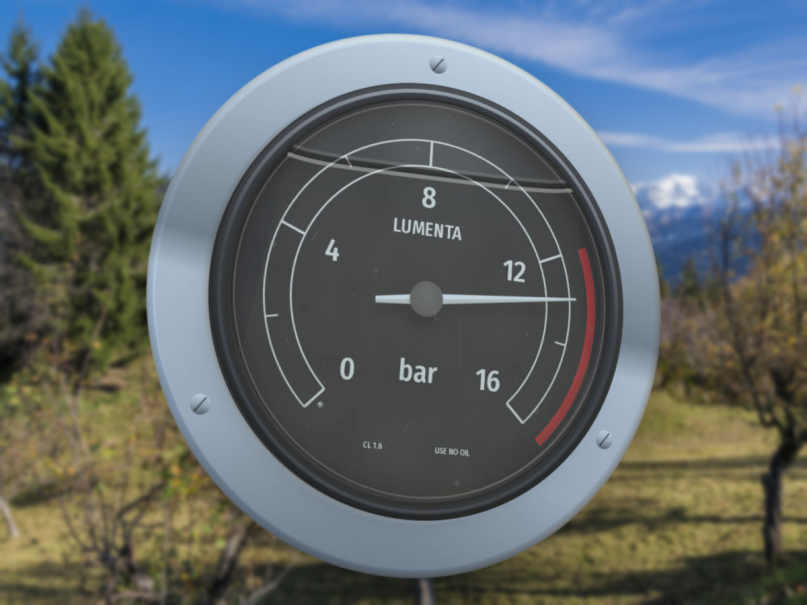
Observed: 13; bar
